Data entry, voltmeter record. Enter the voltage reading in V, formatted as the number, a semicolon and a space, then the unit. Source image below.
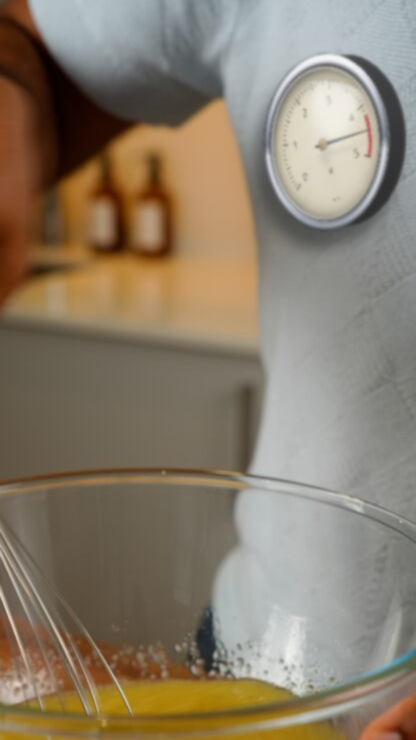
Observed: 4.5; V
